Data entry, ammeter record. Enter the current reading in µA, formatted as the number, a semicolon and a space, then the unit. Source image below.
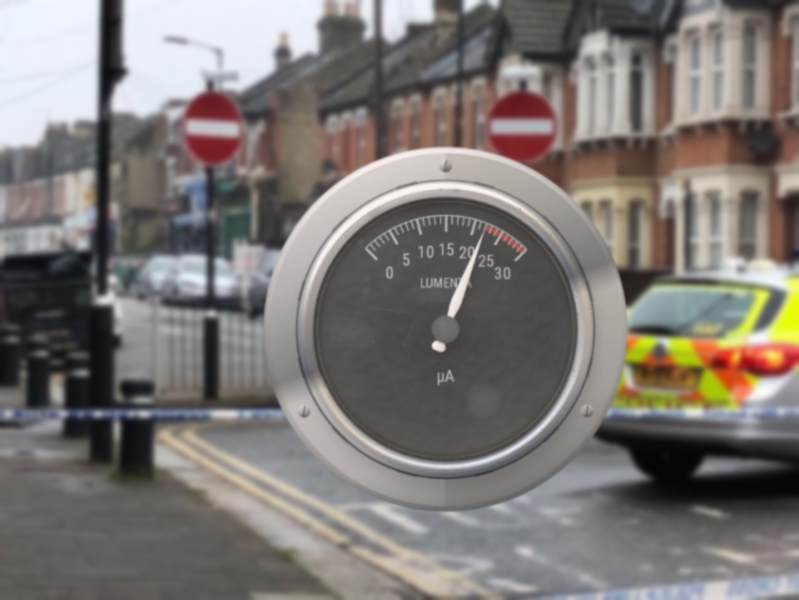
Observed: 22; µA
